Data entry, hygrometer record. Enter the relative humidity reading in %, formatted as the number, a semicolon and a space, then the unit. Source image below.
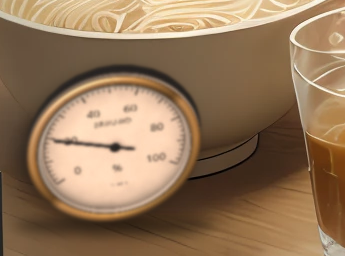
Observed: 20; %
